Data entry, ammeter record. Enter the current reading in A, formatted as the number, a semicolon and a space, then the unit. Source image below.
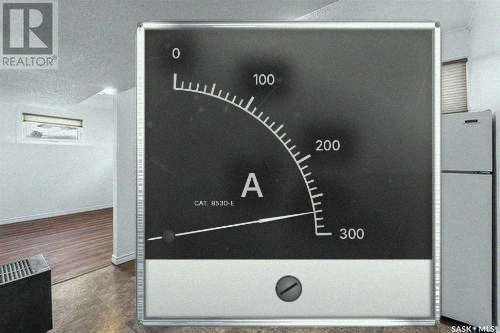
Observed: 270; A
